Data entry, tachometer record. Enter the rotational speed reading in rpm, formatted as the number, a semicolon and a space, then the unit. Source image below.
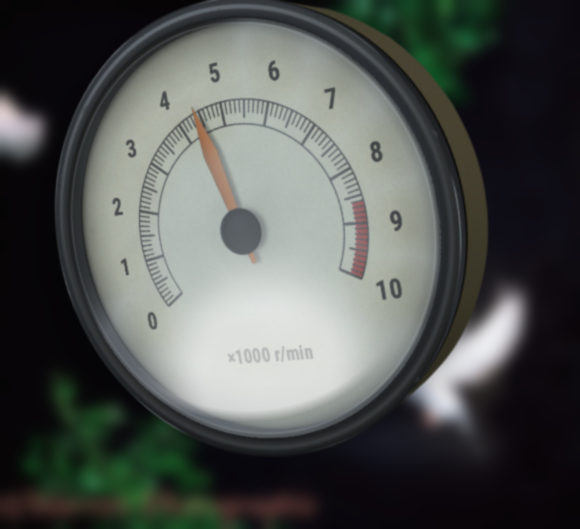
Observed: 4500; rpm
